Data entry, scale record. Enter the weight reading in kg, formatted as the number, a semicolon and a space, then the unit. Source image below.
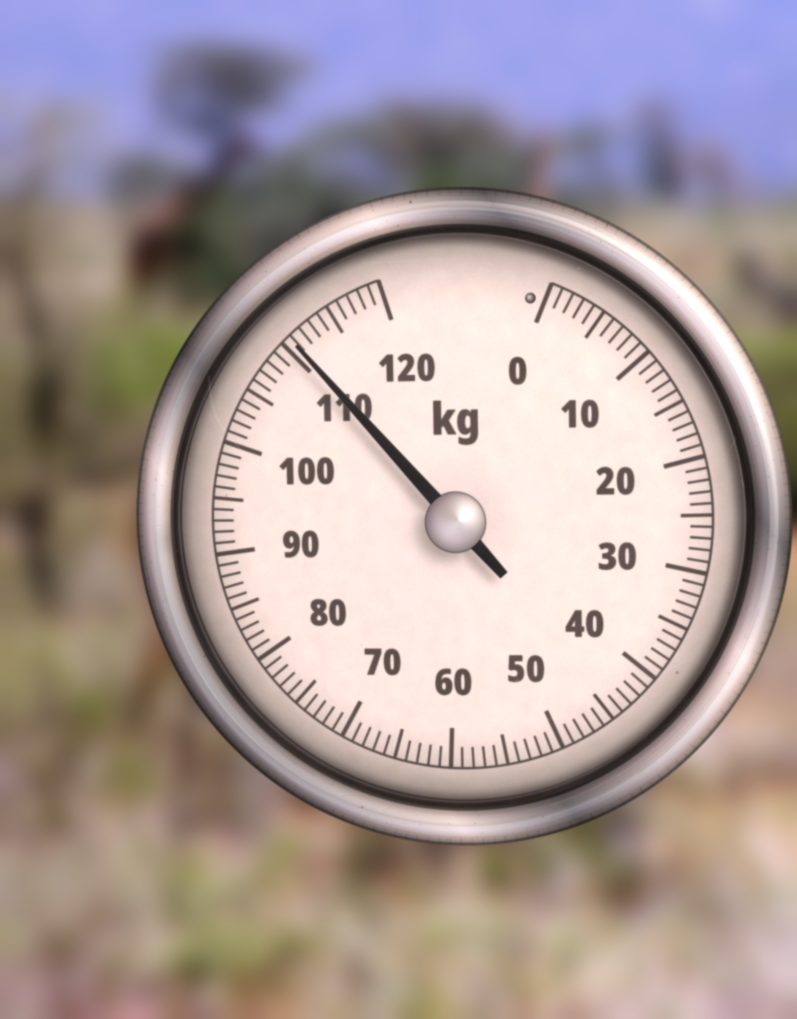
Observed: 111; kg
